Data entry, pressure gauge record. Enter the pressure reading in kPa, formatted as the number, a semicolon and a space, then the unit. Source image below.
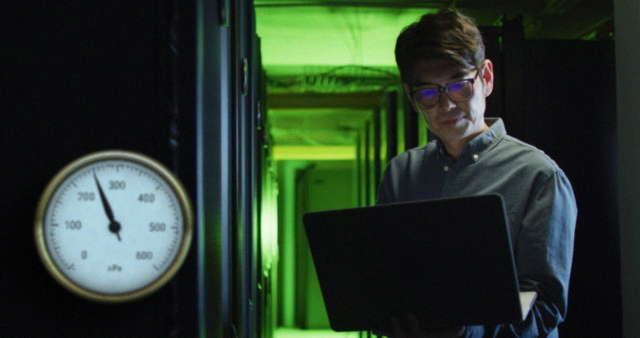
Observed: 250; kPa
